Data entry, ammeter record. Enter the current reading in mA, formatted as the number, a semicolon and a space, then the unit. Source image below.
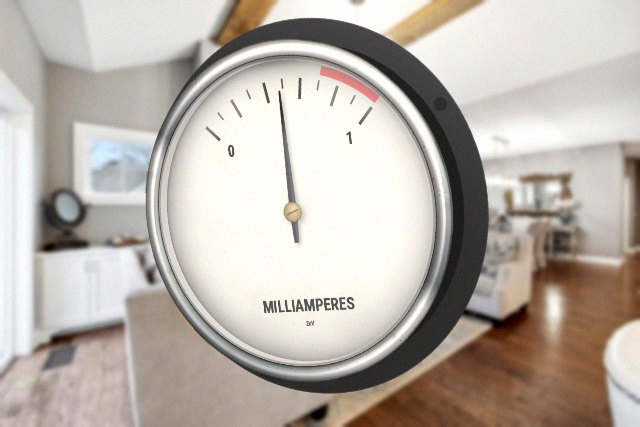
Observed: 0.5; mA
